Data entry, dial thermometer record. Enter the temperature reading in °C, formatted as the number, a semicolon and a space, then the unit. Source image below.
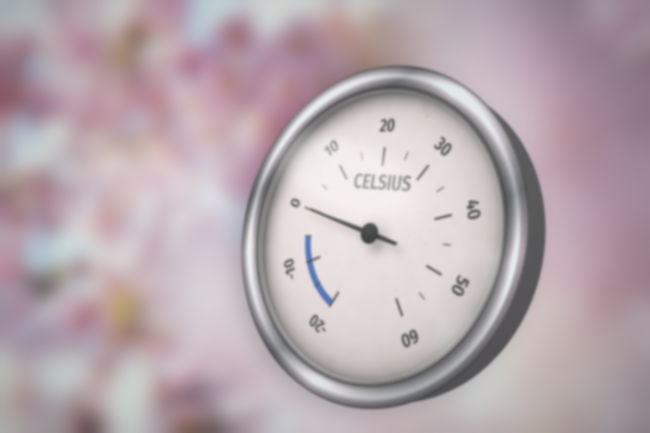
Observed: 0; °C
